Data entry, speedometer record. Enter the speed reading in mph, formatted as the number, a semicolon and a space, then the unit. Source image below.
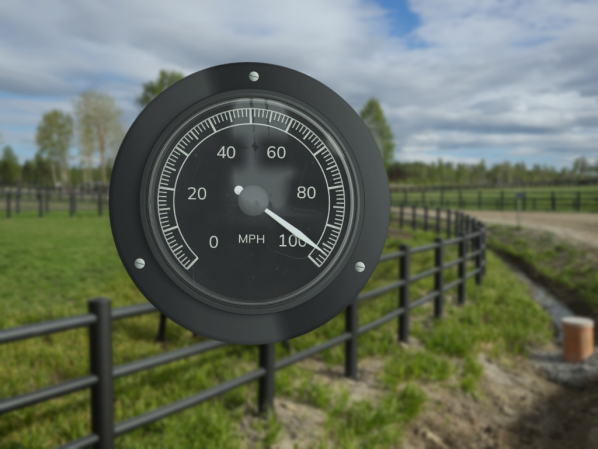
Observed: 97; mph
